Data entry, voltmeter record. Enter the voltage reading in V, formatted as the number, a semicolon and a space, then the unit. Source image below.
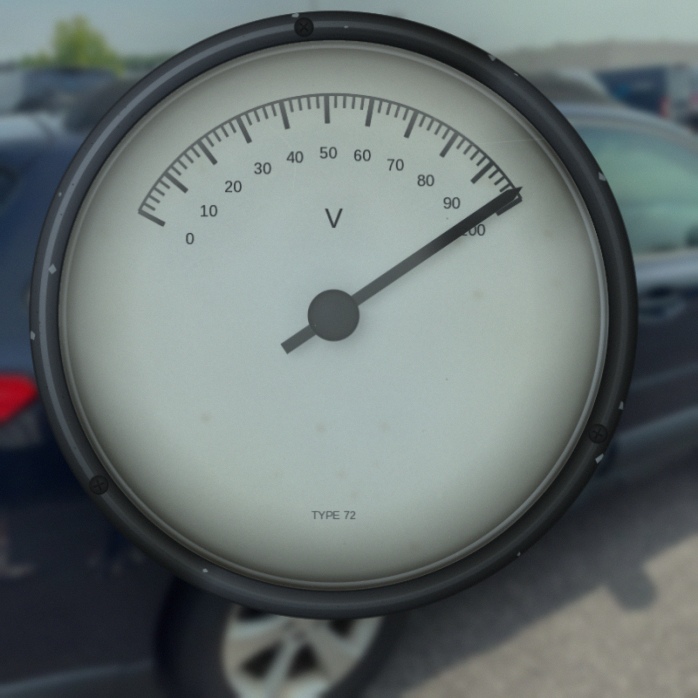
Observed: 98; V
